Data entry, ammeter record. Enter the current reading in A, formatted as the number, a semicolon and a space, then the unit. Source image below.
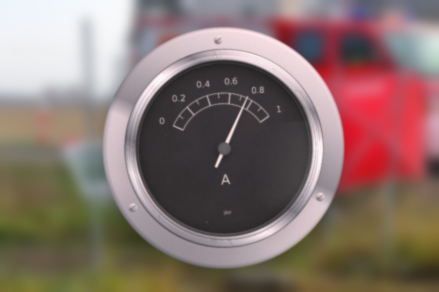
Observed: 0.75; A
